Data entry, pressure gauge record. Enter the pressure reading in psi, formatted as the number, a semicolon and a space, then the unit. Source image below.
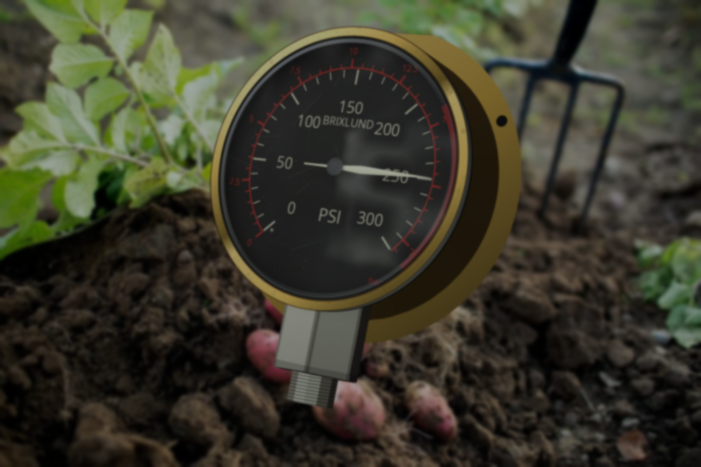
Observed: 250; psi
